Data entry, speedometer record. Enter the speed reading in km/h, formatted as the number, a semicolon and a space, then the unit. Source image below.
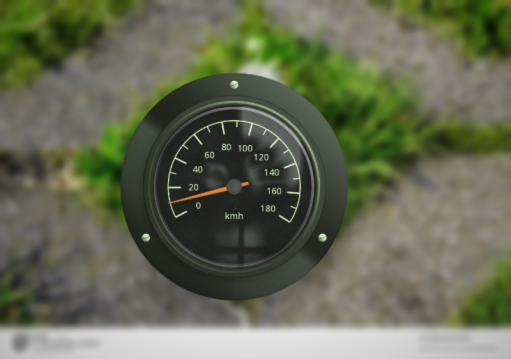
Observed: 10; km/h
